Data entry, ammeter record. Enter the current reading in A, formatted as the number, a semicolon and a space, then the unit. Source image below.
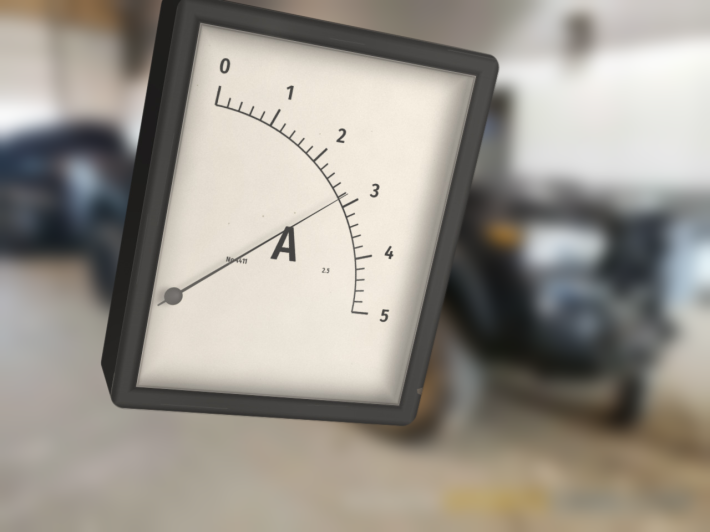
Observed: 2.8; A
